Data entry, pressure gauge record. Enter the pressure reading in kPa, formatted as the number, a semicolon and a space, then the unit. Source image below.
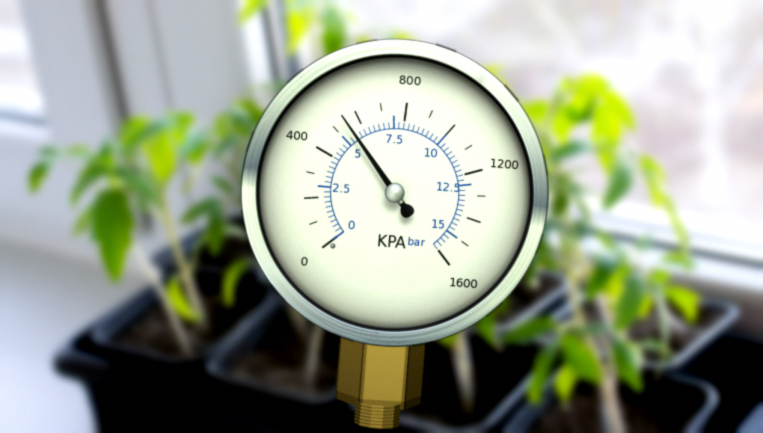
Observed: 550; kPa
